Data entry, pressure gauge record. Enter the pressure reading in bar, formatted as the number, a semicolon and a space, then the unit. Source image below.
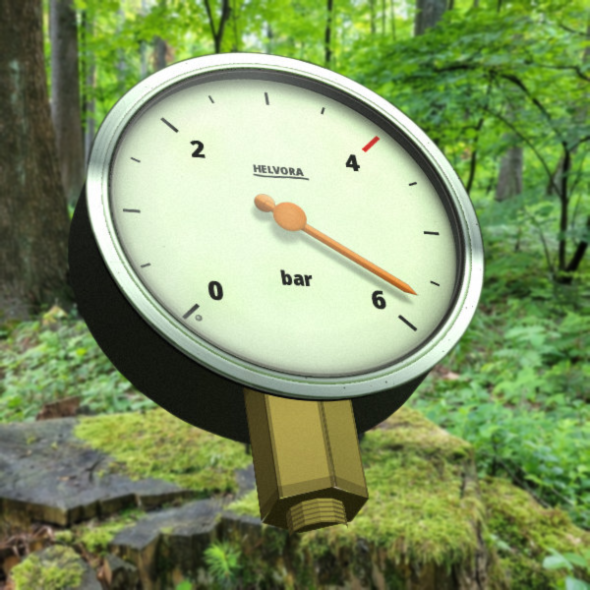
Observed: 5.75; bar
